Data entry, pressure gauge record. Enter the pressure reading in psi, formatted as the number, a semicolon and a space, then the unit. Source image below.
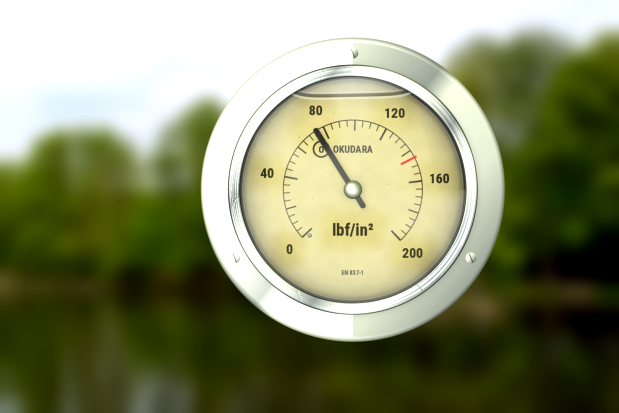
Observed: 75; psi
